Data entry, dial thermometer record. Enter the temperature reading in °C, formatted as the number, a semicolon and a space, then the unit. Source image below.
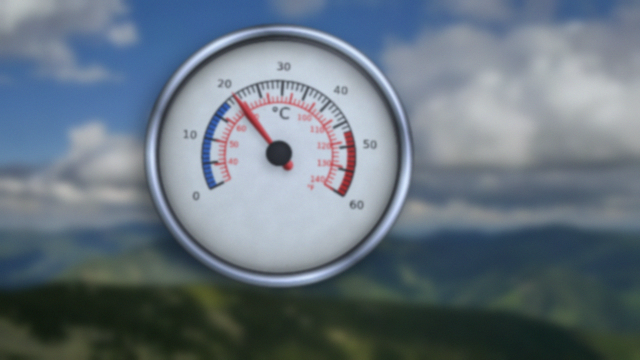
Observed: 20; °C
